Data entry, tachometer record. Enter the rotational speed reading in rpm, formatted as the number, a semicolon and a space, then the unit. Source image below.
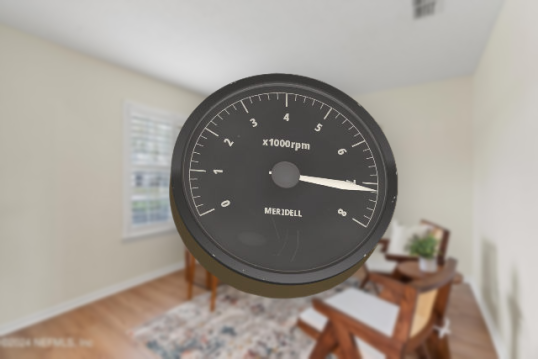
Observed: 7200; rpm
